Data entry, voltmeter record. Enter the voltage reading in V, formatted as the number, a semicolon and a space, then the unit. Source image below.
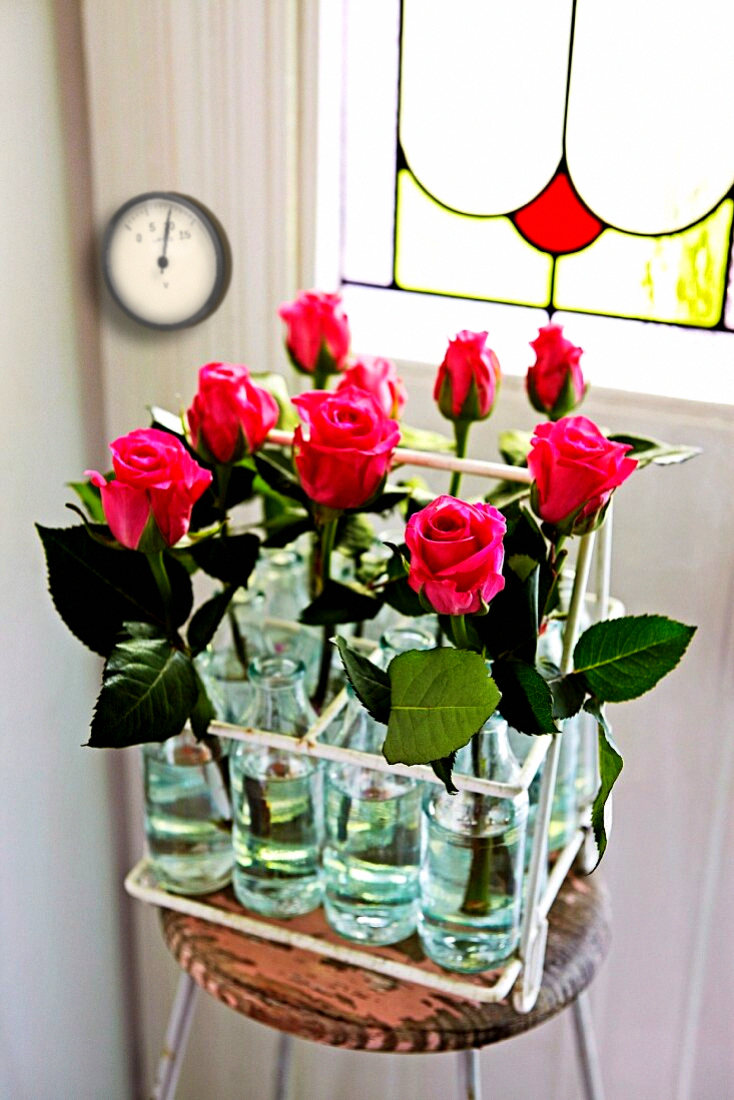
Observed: 10; V
